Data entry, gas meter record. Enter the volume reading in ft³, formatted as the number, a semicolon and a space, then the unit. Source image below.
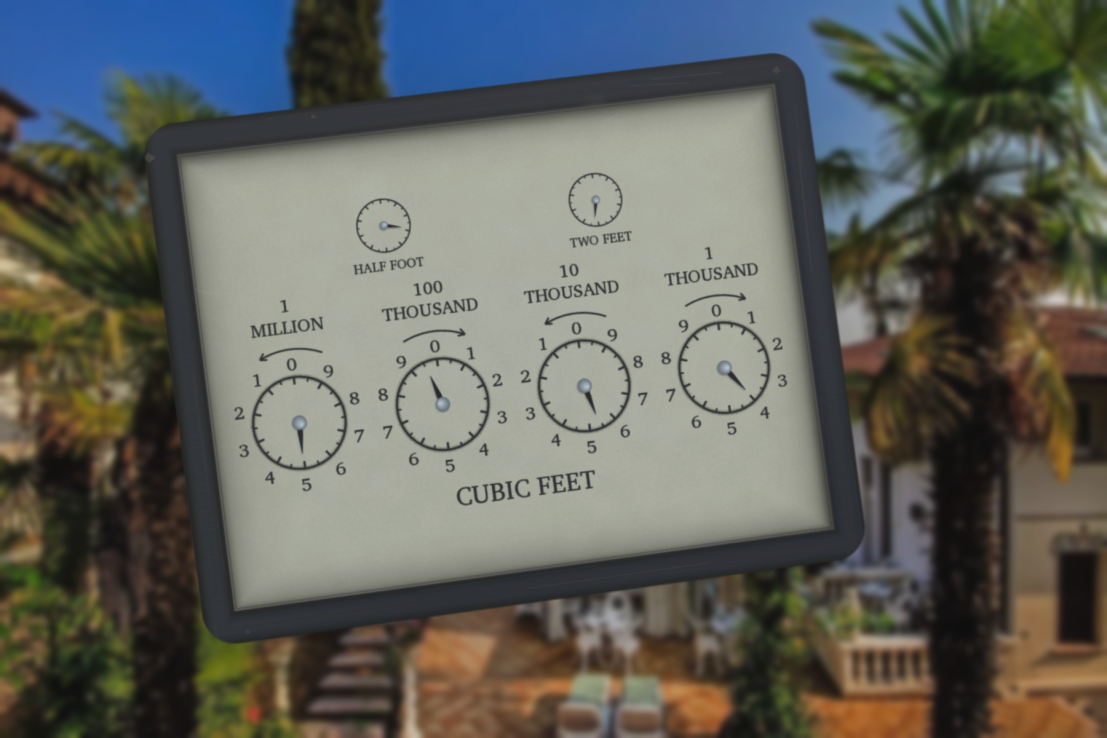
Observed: 495400; ft³
